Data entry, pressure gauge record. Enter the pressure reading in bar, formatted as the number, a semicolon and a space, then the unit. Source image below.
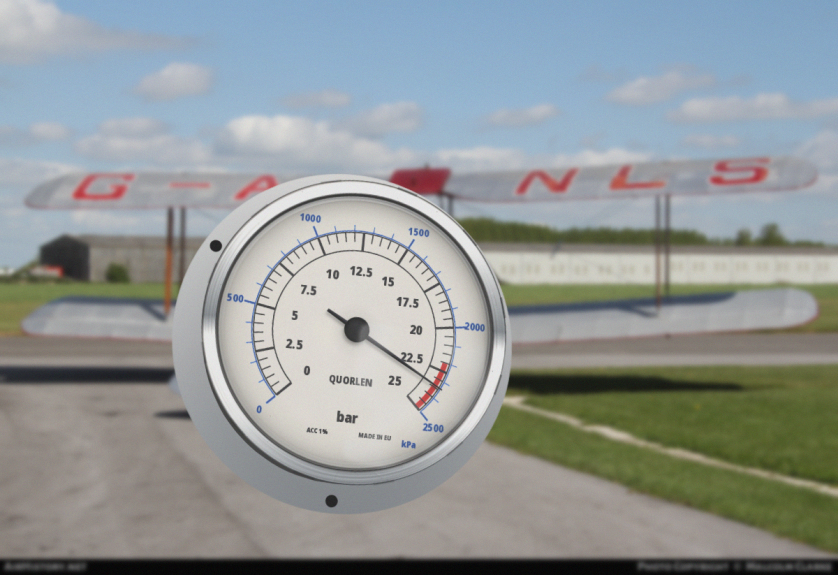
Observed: 23.5; bar
